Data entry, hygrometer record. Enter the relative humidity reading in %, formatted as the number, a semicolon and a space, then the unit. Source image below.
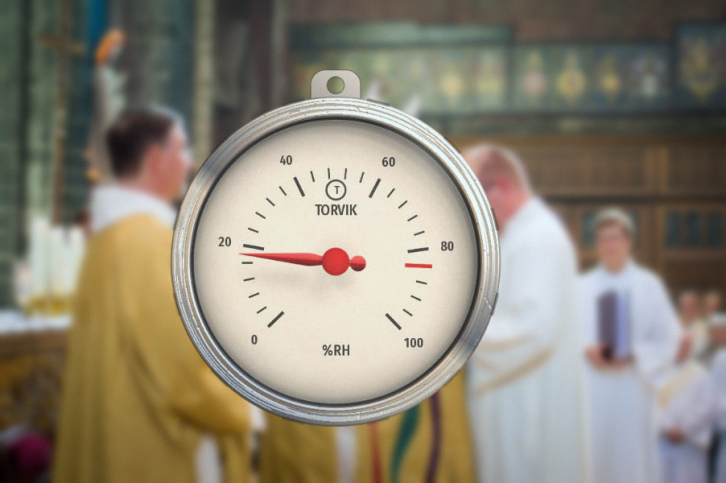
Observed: 18; %
